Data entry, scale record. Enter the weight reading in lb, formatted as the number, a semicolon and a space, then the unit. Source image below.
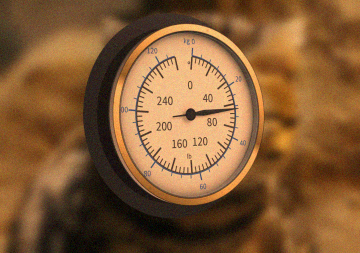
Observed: 64; lb
